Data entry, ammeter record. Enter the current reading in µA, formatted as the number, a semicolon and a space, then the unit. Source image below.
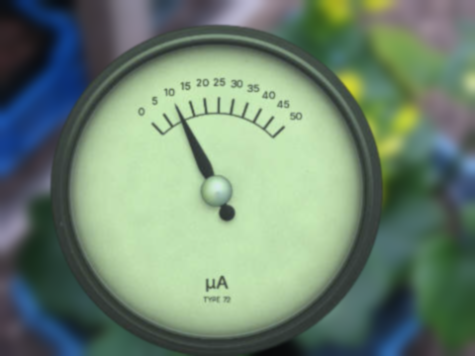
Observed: 10; µA
